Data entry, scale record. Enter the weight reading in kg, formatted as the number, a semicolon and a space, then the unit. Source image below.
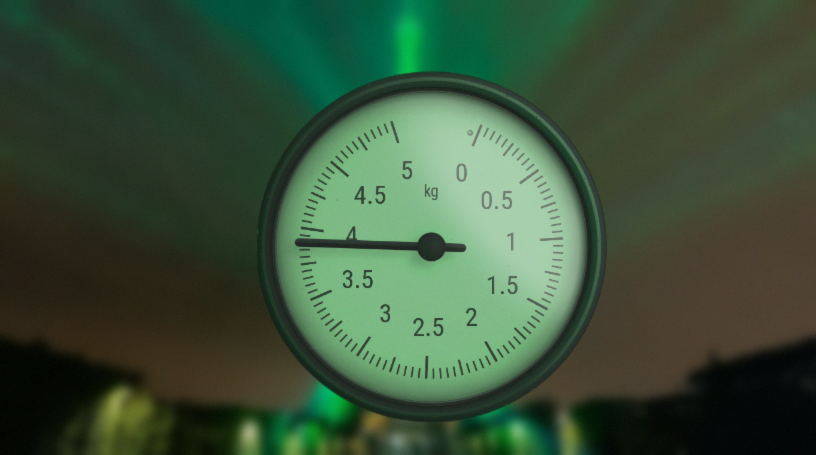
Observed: 3.9; kg
